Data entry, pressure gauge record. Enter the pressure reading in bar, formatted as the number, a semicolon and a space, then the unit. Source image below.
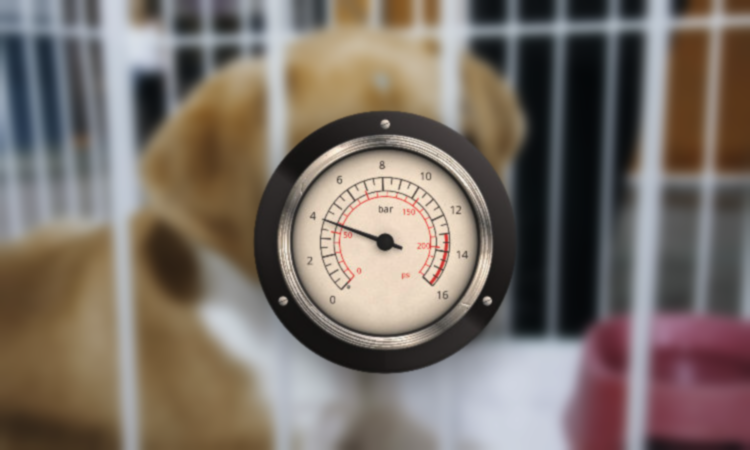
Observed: 4; bar
